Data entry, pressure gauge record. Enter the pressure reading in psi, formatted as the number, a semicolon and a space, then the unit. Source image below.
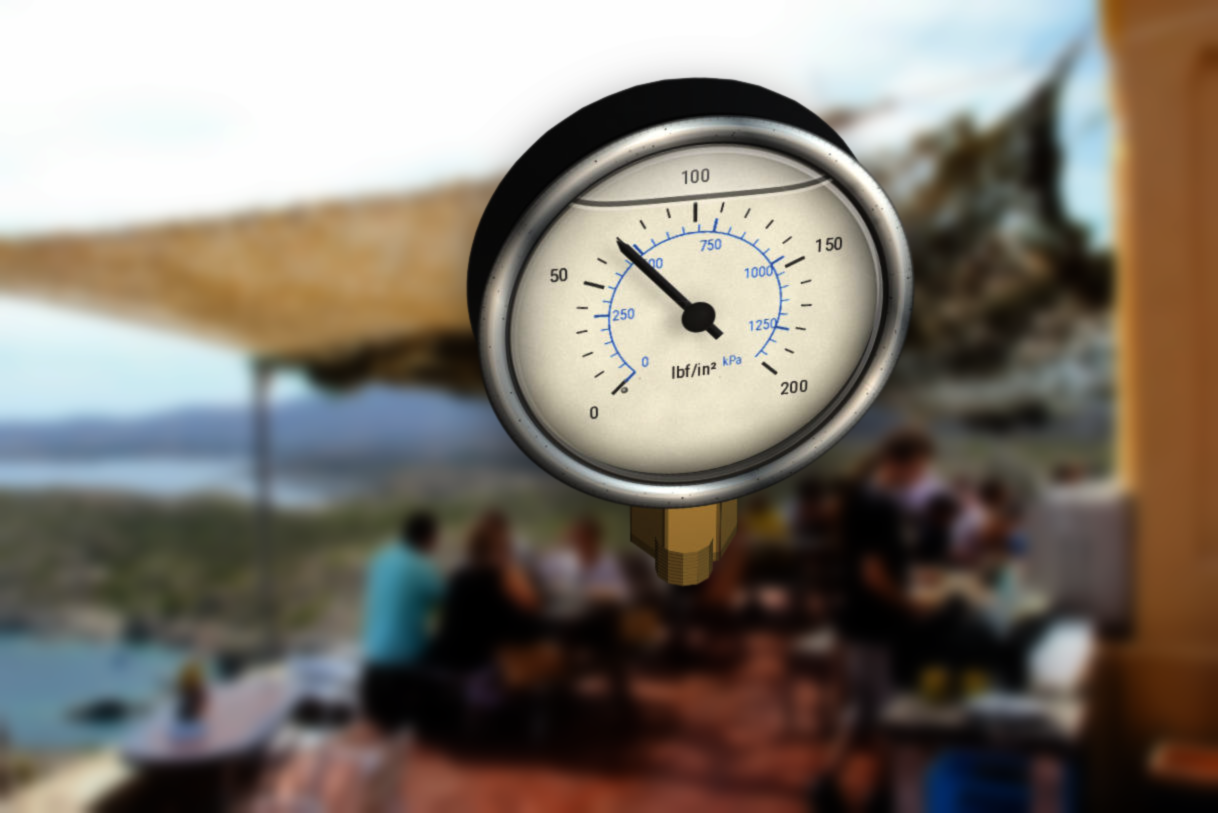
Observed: 70; psi
